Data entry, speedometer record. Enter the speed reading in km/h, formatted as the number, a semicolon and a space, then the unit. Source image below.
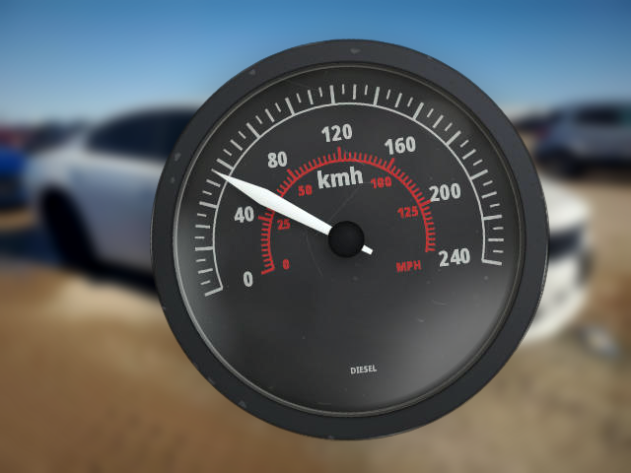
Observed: 55; km/h
